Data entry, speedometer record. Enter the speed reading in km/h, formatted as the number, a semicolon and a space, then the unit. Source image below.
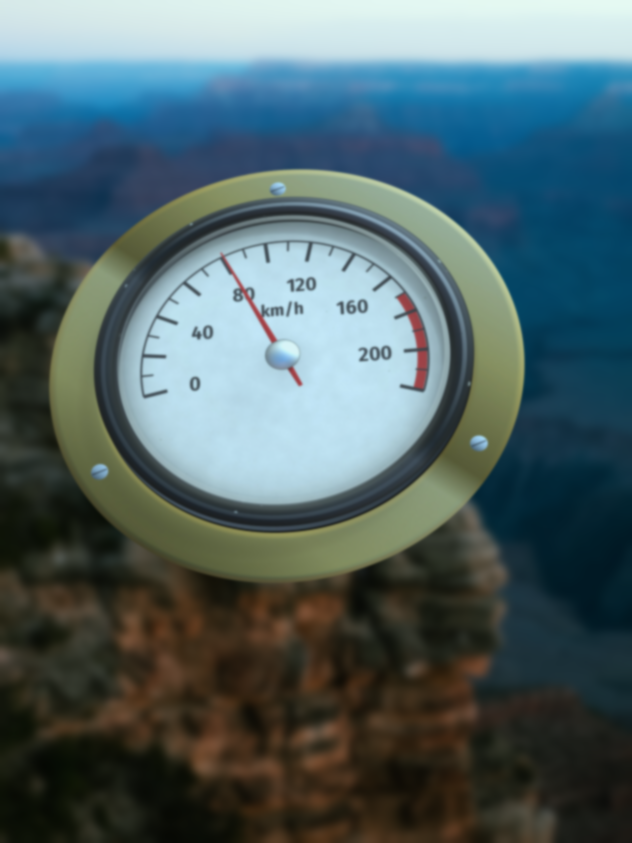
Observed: 80; km/h
